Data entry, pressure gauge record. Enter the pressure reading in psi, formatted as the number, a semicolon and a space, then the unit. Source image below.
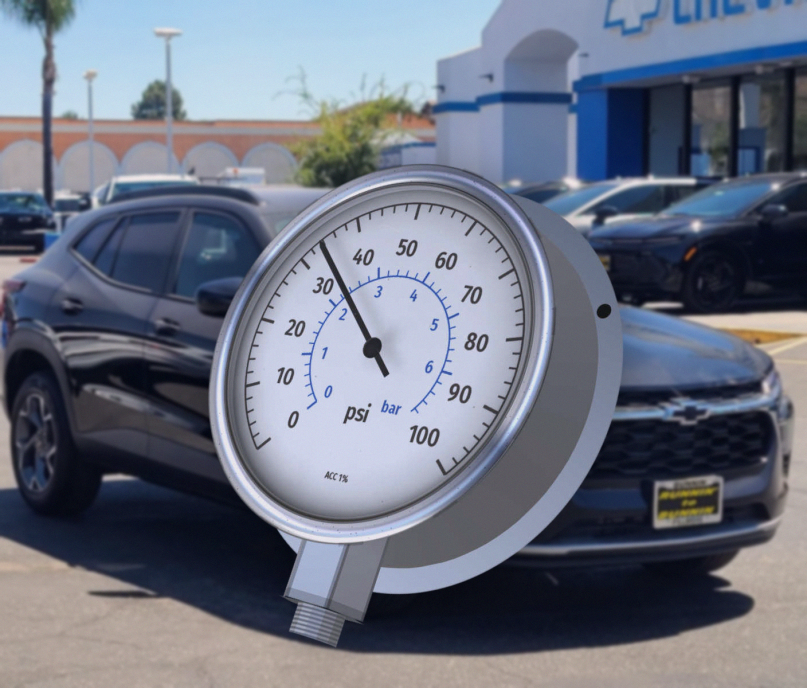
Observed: 34; psi
